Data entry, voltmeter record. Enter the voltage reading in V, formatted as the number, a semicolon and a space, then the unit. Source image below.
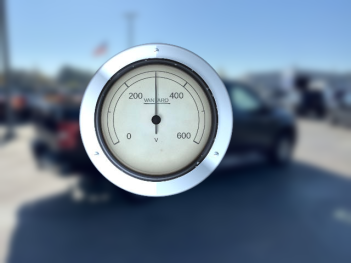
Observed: 300; V
